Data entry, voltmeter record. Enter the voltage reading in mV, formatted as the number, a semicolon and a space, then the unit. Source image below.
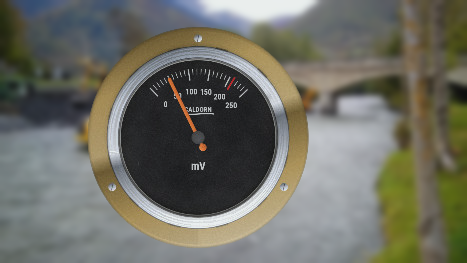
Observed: 50; mV
